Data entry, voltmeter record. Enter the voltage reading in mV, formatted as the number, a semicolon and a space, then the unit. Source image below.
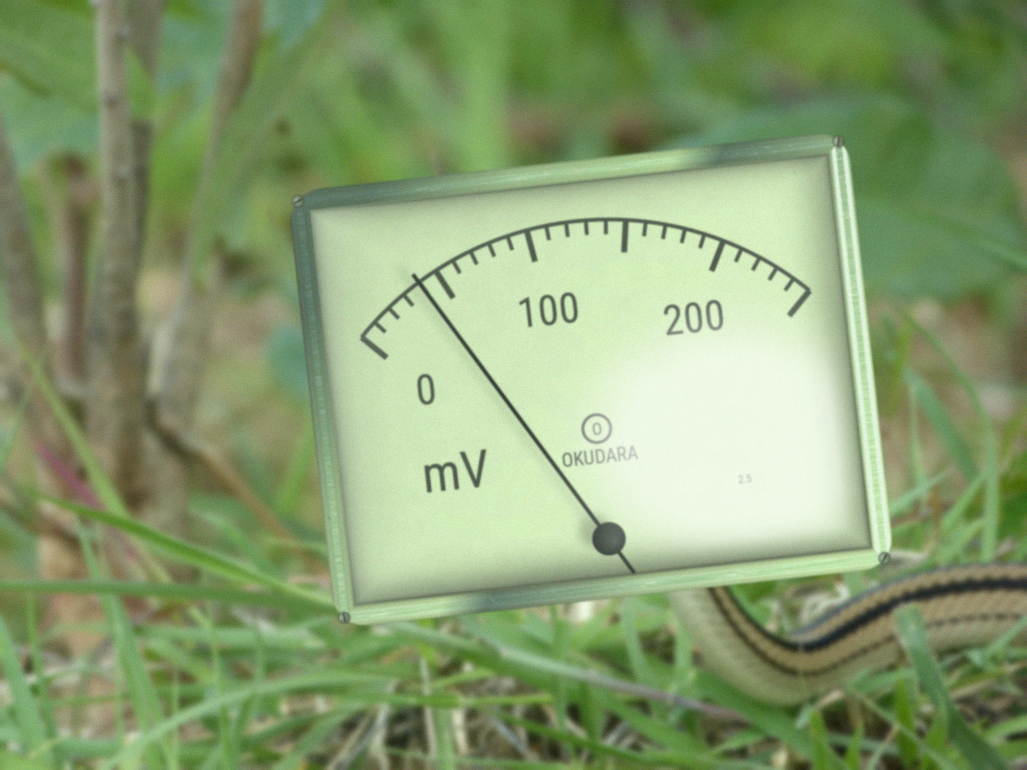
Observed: 40; mV
